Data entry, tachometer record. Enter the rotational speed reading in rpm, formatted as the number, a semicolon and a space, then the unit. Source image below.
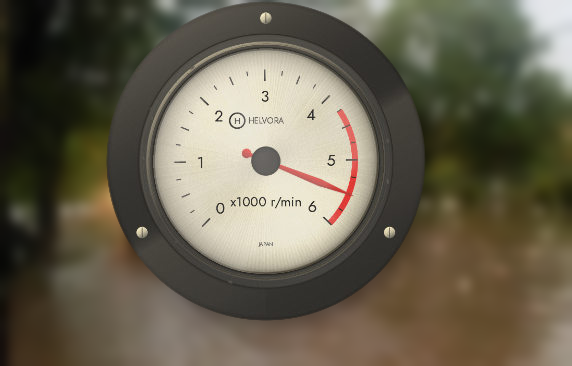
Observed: 5500; rpm
